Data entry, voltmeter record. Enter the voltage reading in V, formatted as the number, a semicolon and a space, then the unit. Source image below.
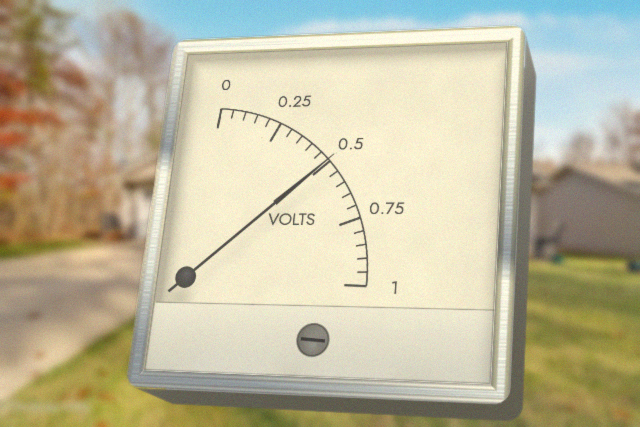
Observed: 0.5; V
